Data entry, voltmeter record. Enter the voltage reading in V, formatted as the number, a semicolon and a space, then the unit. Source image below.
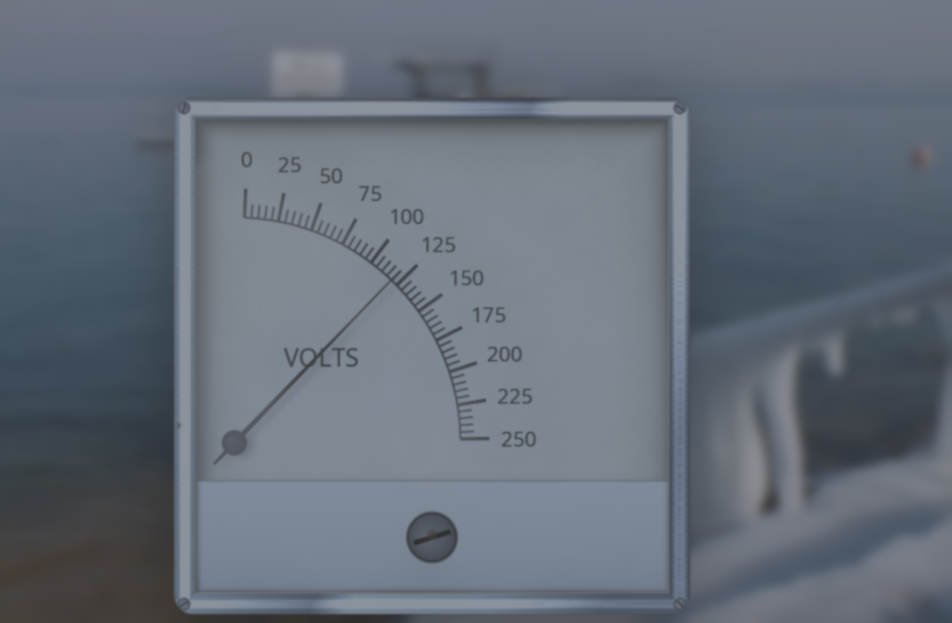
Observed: 120; V
